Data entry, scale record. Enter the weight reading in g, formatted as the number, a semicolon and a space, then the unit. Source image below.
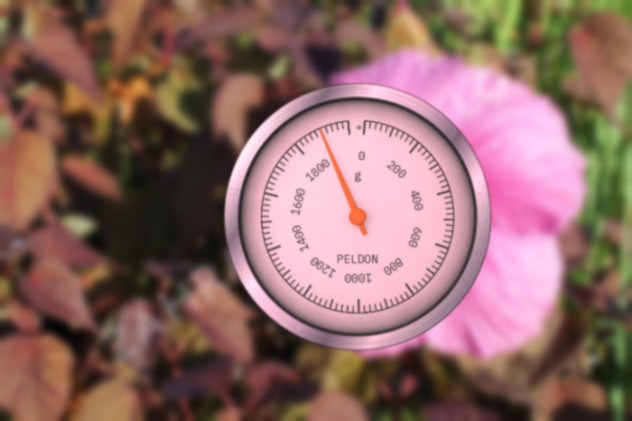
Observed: 1900; g
